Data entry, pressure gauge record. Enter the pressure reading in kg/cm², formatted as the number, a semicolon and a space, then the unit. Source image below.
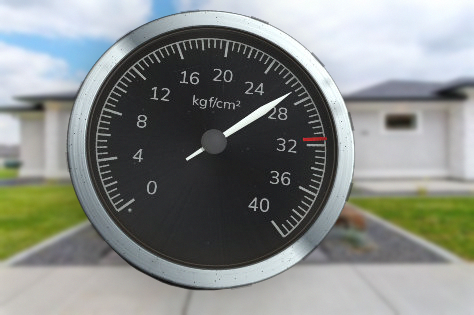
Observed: 27; kg/cm²
